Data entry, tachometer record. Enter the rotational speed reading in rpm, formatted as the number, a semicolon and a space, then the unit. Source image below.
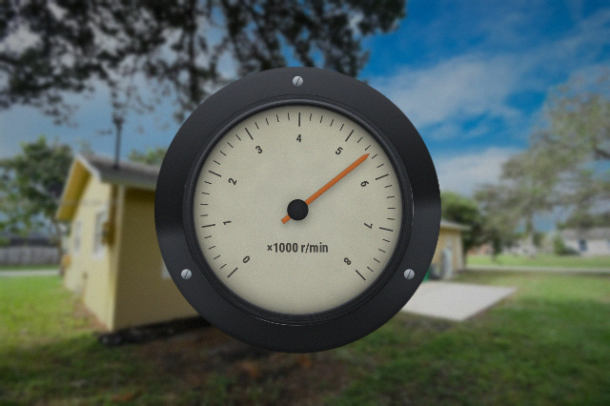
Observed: 5500; rpm
